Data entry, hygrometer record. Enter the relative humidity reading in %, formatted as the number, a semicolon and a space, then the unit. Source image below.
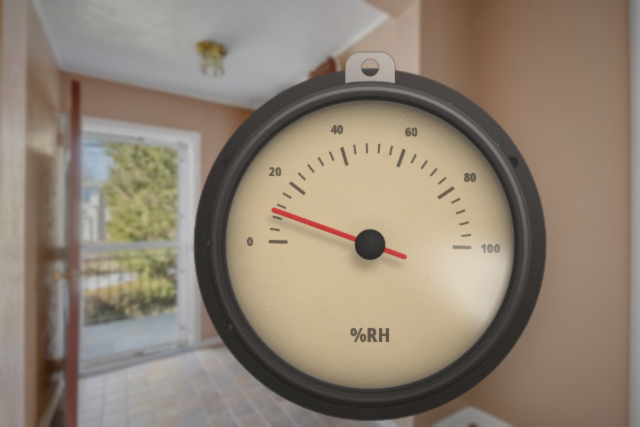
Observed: 10; %
